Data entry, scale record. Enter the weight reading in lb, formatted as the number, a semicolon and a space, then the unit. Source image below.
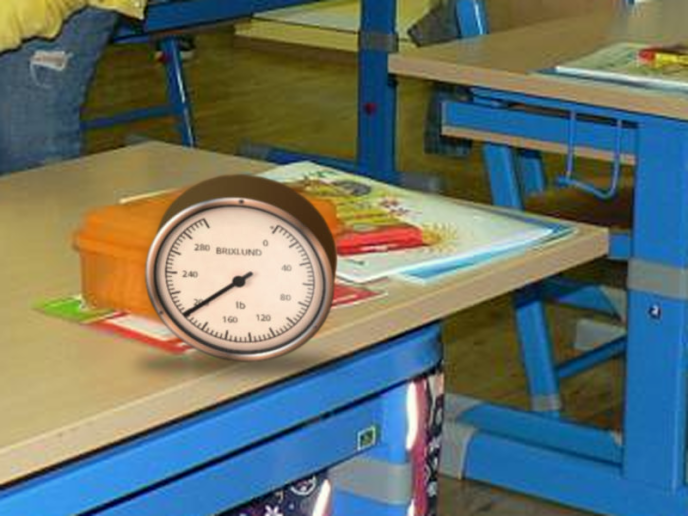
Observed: 200; lb
